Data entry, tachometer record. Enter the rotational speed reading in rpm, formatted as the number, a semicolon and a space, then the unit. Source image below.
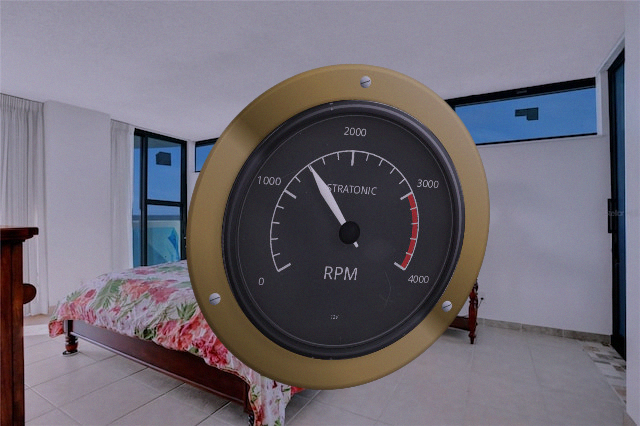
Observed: 1400; rpm
